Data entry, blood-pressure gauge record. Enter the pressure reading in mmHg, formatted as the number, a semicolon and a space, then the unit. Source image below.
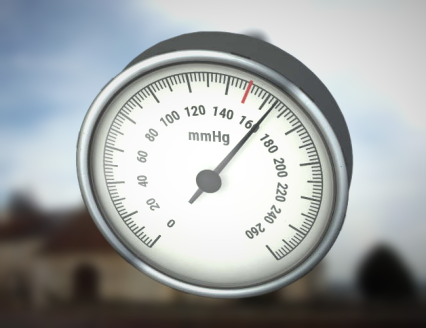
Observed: 164; mmHg
